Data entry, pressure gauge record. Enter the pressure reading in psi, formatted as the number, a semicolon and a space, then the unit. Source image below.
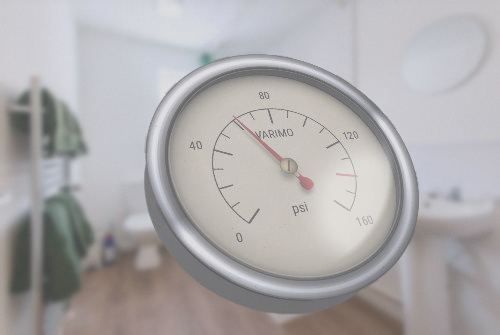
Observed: 60; psi
